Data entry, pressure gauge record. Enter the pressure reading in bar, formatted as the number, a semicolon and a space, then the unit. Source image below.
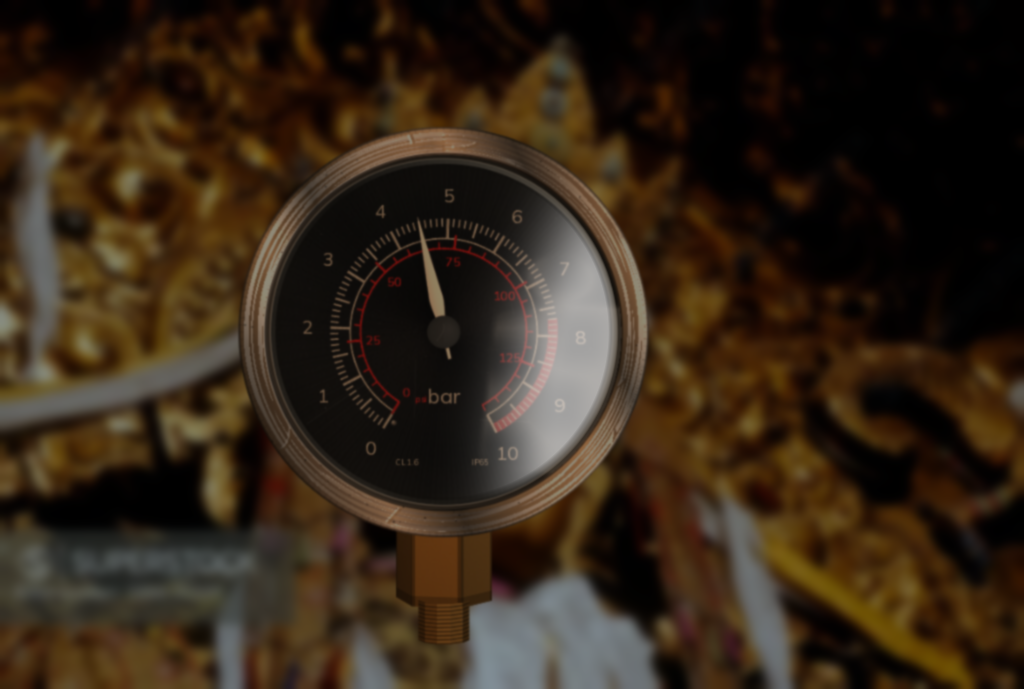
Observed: 4.5; bar
